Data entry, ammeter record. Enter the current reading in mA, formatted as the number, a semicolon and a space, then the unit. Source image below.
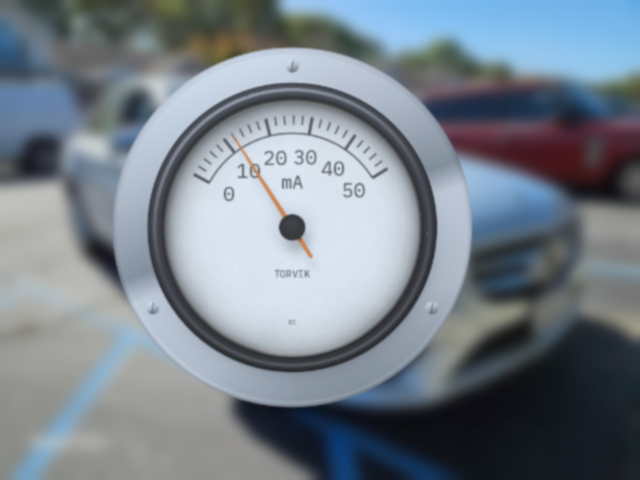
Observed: 12; mA
